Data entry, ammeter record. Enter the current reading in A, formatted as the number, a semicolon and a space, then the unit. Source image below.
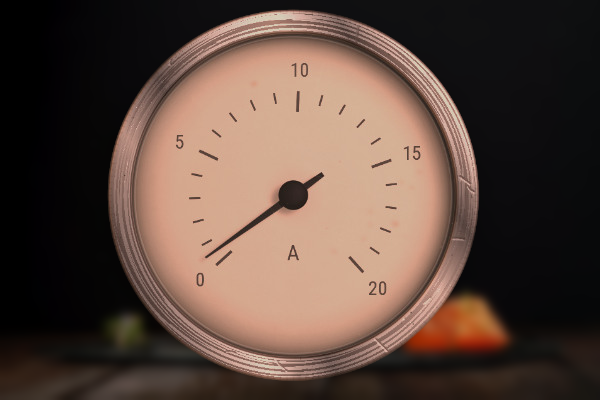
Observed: 0.5; A
